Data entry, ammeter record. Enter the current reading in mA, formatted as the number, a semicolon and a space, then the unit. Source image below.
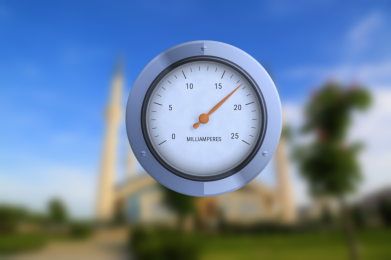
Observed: 17.5; mA
